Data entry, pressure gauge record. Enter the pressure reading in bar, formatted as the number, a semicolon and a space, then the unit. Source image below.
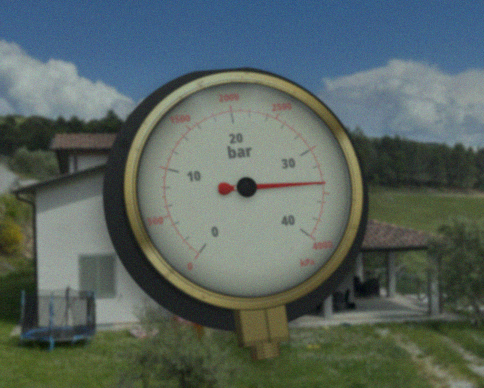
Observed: 34; bar
